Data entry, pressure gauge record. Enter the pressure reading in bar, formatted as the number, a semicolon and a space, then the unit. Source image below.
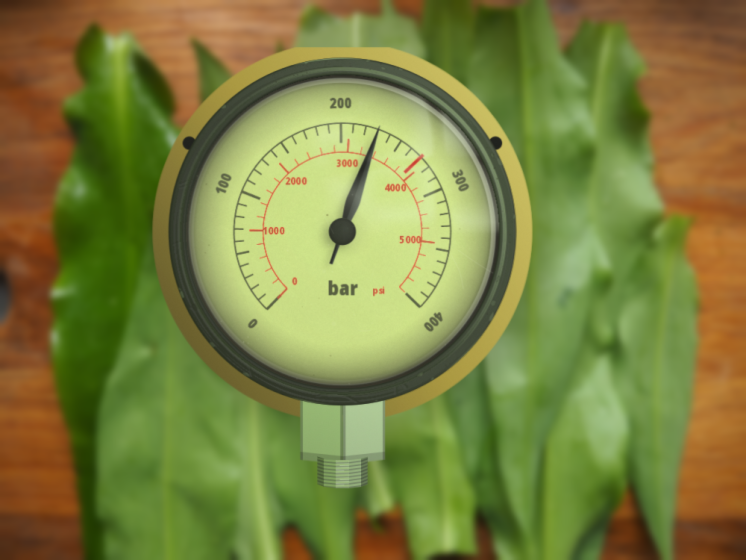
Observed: 230; bar
